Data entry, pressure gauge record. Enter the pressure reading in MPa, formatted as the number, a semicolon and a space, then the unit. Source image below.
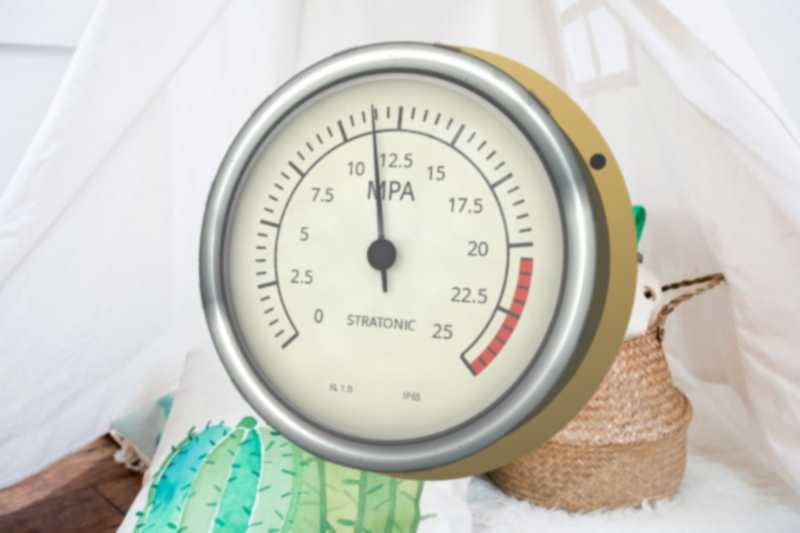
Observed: 11.5; MPa
